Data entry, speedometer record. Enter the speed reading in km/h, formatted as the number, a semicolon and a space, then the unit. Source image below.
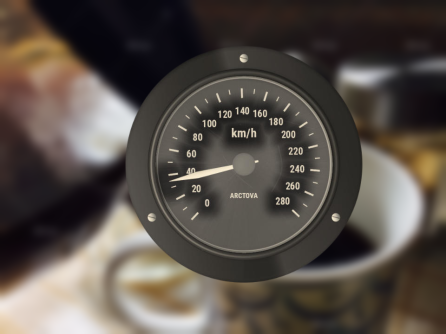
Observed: 35; km/h
